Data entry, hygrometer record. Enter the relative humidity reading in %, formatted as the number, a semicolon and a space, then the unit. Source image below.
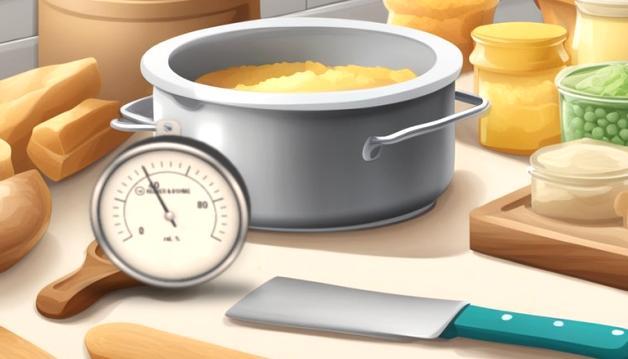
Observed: 40; %
